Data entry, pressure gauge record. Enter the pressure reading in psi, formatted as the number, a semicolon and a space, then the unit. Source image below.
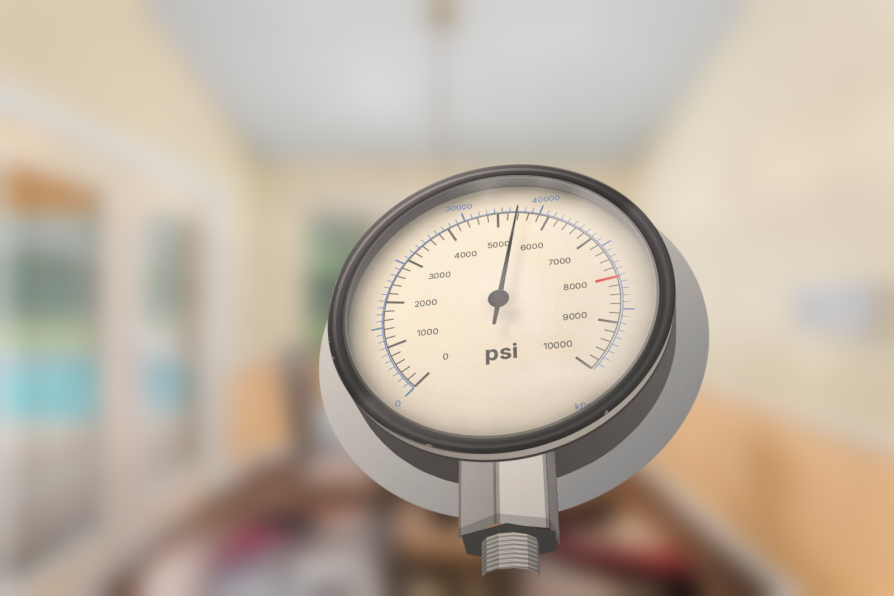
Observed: 5400; psi
